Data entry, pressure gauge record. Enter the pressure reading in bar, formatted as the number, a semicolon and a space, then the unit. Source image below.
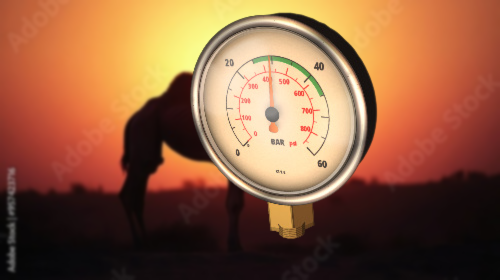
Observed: 30; bar
